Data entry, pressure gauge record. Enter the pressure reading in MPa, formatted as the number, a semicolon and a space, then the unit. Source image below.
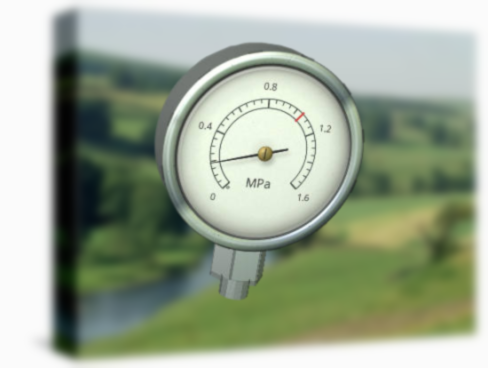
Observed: 0.2; MPa
